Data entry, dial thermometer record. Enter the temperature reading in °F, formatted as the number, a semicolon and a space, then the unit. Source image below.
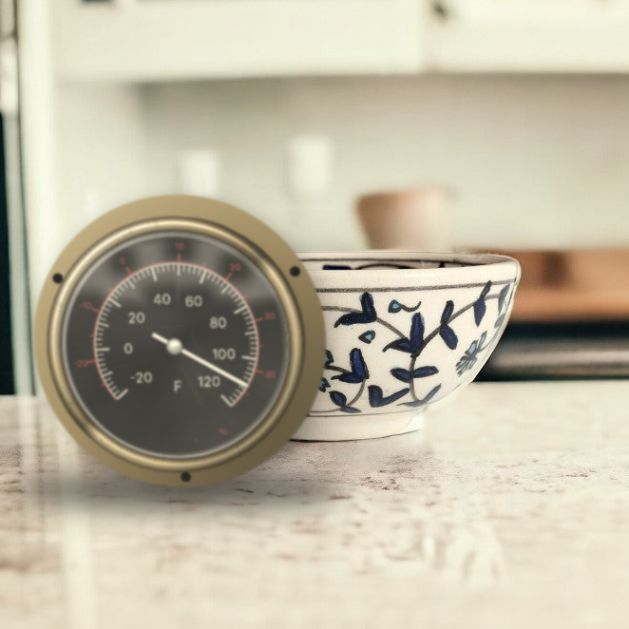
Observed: 110; °F
